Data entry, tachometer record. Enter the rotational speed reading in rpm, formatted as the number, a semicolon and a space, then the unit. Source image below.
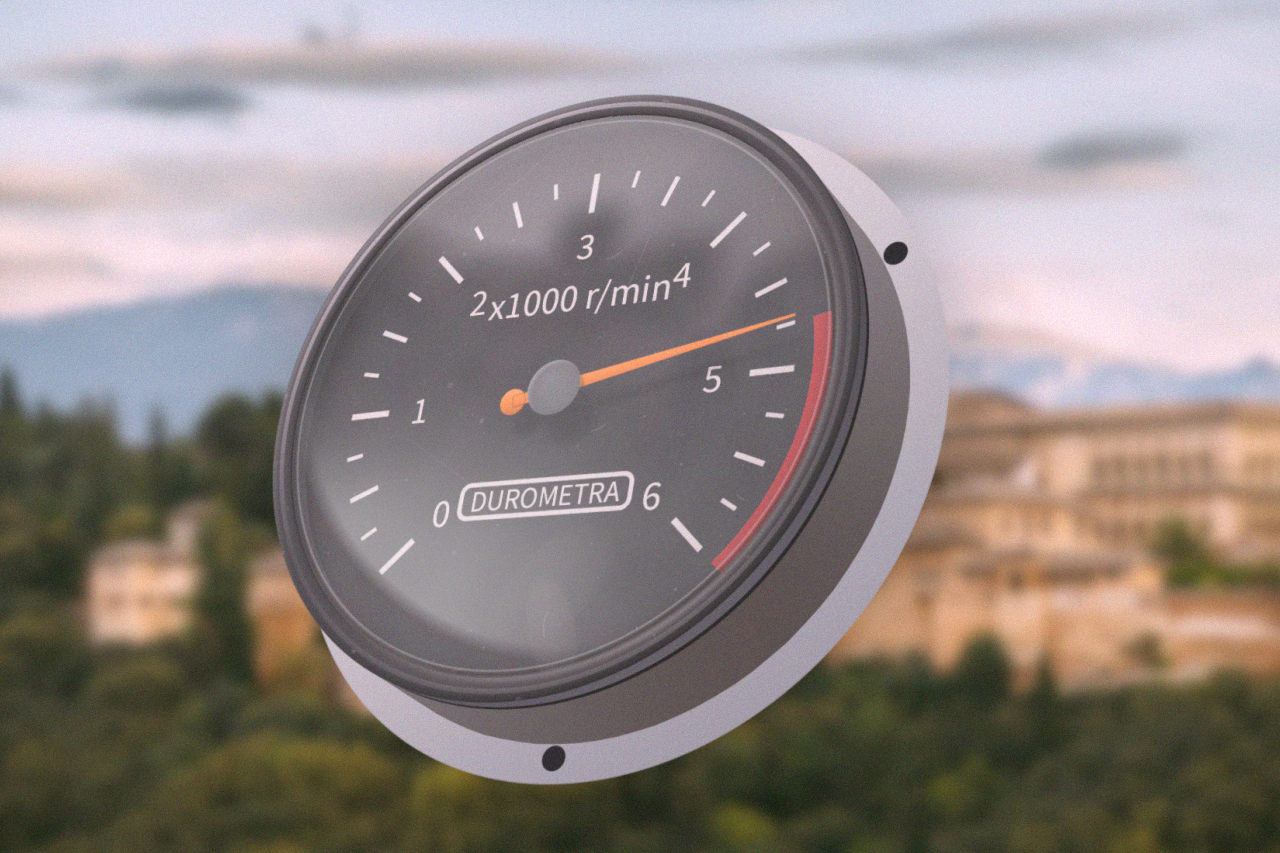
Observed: 4750; rpm
